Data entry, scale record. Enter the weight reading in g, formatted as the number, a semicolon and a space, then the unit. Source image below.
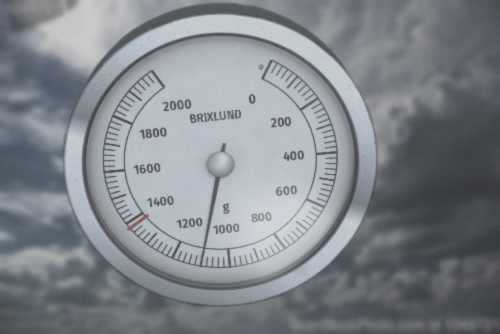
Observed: 1100; g
